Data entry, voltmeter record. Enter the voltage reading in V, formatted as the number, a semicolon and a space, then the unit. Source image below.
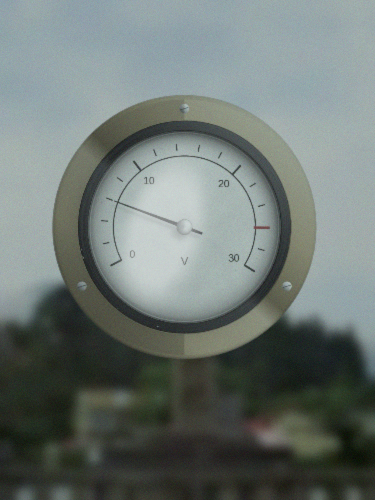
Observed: 6; V
